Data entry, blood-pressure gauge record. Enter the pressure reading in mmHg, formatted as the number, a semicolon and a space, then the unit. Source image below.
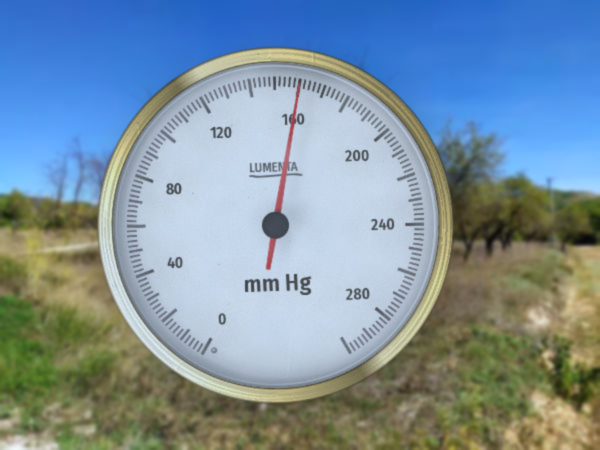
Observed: 160; mmHg
